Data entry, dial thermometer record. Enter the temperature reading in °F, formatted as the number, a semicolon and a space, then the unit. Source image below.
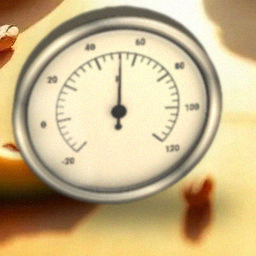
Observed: 52; °F
